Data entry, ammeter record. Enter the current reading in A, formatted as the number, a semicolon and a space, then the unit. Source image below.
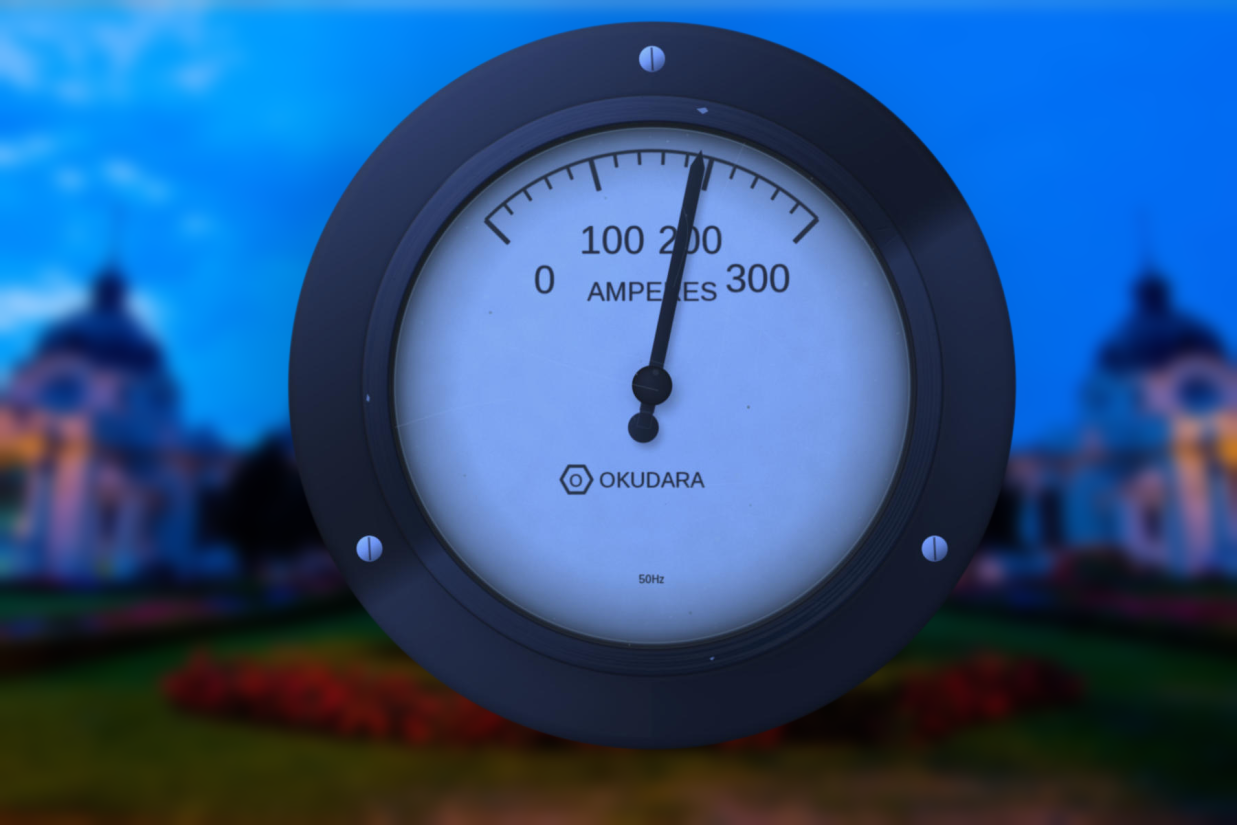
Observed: 190; A
